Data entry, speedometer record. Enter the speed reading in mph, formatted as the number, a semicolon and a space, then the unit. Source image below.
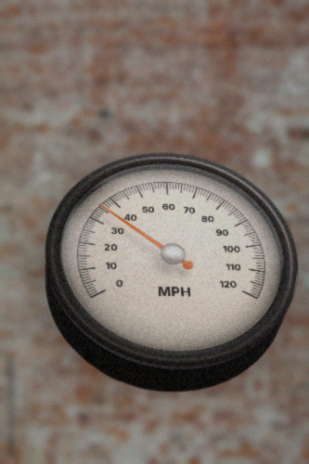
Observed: 35; mph
